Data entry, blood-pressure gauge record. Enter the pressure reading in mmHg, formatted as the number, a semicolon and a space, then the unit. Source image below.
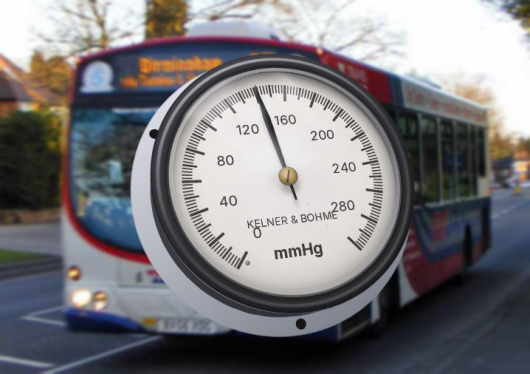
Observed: 140; mmHg
